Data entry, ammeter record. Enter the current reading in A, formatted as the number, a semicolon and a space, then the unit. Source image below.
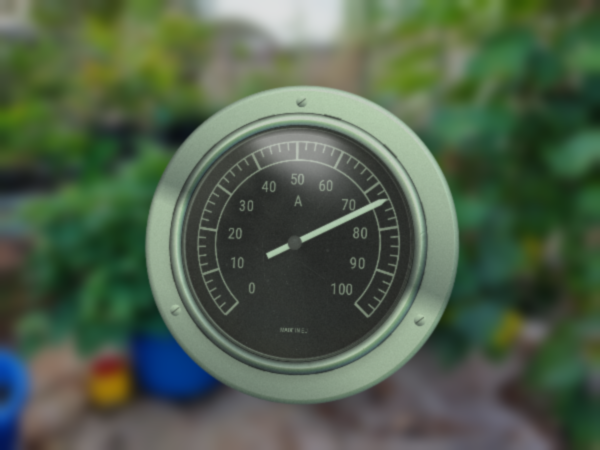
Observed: 74; A
